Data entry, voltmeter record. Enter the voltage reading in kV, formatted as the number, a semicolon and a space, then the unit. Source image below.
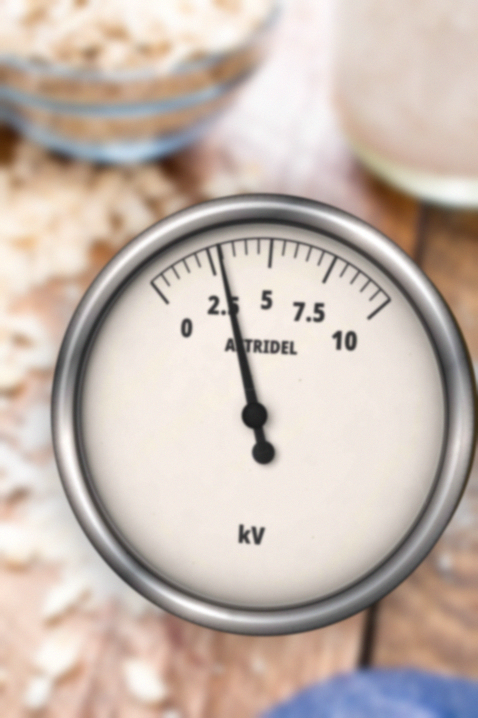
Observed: 3; kV
